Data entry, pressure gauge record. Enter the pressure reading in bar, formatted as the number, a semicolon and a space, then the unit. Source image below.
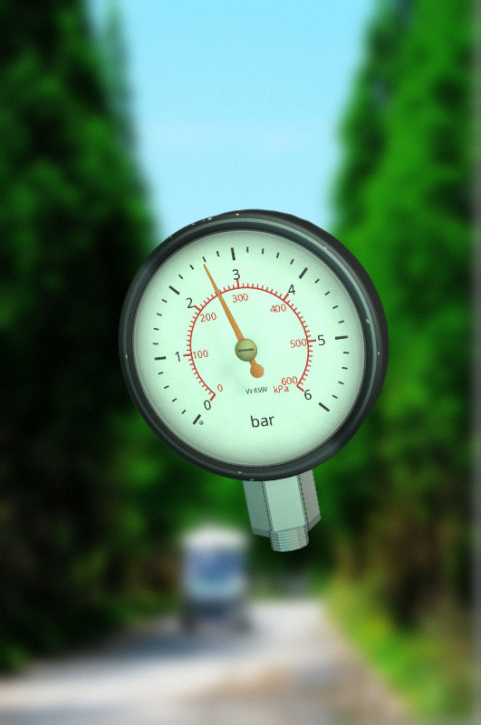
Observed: 2.6; bar
